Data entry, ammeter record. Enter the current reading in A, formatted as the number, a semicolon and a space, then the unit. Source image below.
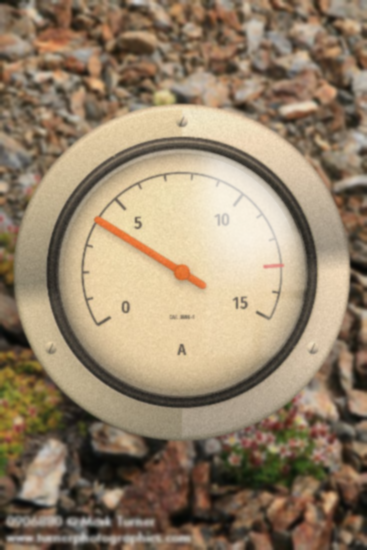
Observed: 4; A
